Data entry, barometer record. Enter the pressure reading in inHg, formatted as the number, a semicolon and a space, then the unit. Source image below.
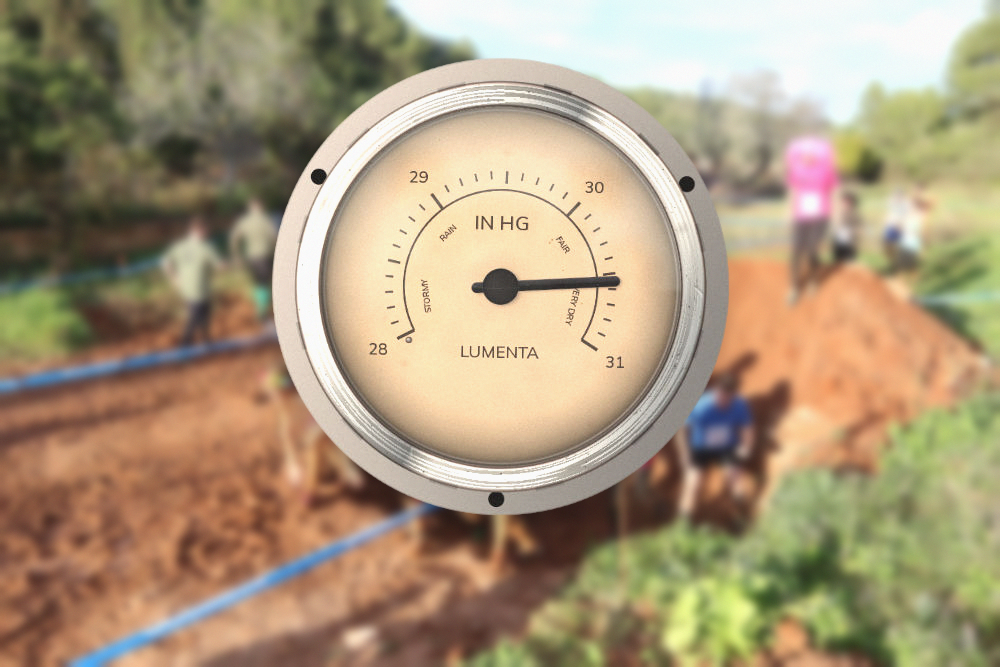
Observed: 30.55; inHg
